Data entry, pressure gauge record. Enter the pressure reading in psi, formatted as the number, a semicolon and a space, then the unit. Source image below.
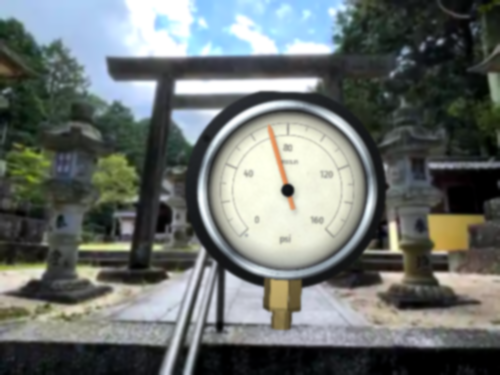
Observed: 70; psi
